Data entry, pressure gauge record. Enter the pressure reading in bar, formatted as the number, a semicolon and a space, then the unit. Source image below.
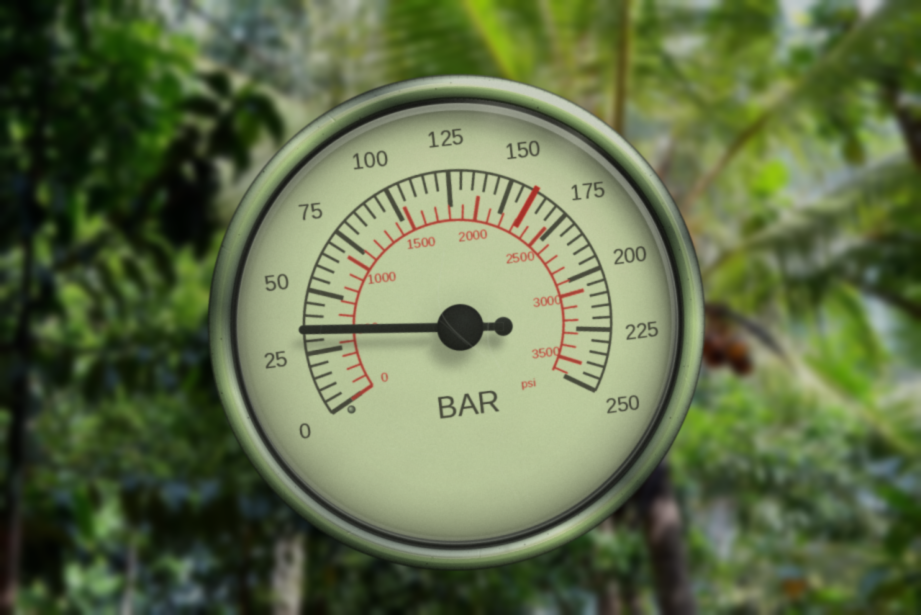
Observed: 35; bar
